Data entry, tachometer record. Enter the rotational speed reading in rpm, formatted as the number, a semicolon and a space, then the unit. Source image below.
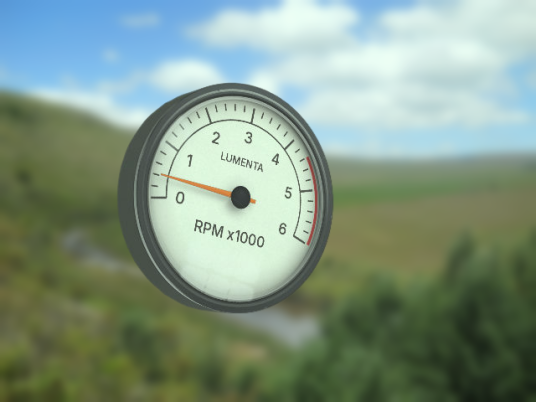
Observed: 400; rpm
